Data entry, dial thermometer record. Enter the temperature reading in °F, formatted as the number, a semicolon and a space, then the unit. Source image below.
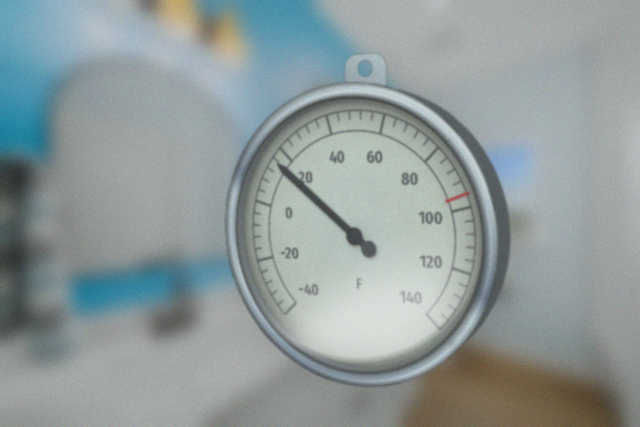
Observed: 16; °F
